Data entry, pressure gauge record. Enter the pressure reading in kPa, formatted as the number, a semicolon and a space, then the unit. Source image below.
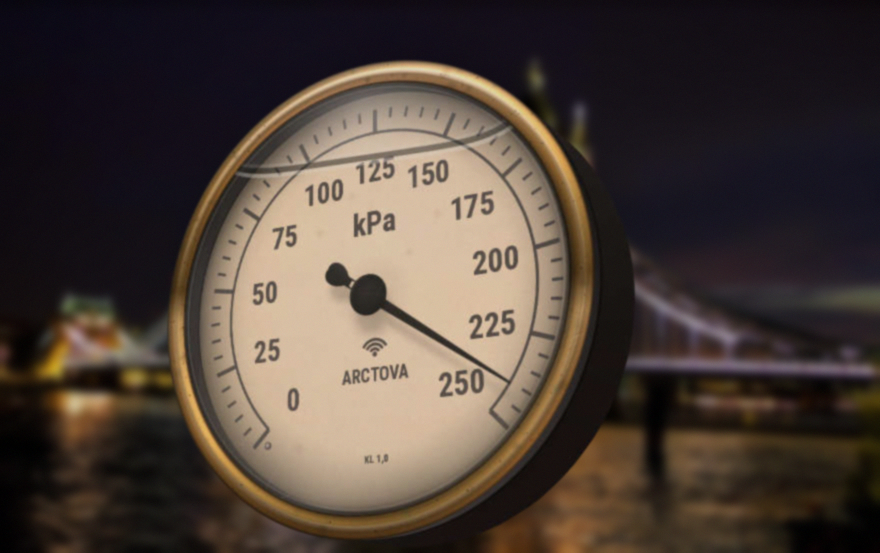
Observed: 240; kPa
